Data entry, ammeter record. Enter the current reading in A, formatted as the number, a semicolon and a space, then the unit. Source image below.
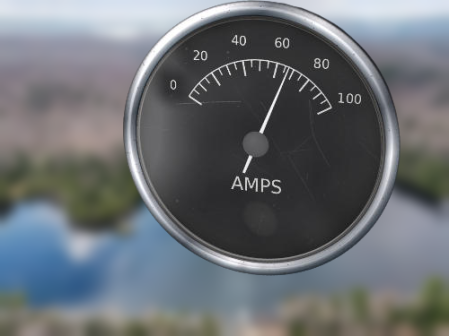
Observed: 67.5; A
